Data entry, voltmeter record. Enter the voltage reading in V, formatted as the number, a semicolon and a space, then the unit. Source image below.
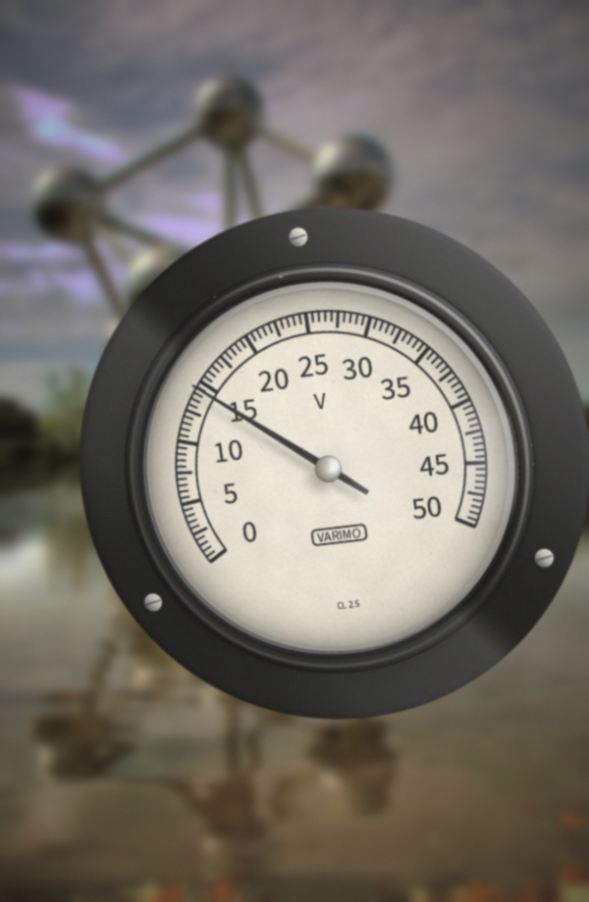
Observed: 14.5; V
